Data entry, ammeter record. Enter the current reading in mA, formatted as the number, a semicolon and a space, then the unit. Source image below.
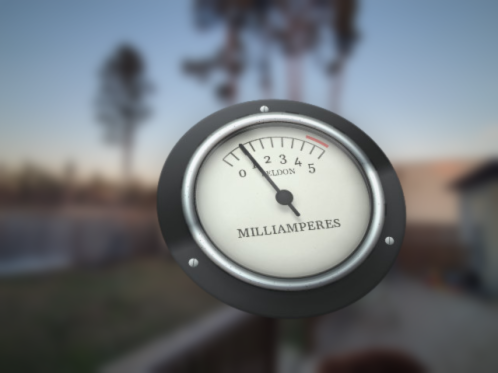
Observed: 1; mA
